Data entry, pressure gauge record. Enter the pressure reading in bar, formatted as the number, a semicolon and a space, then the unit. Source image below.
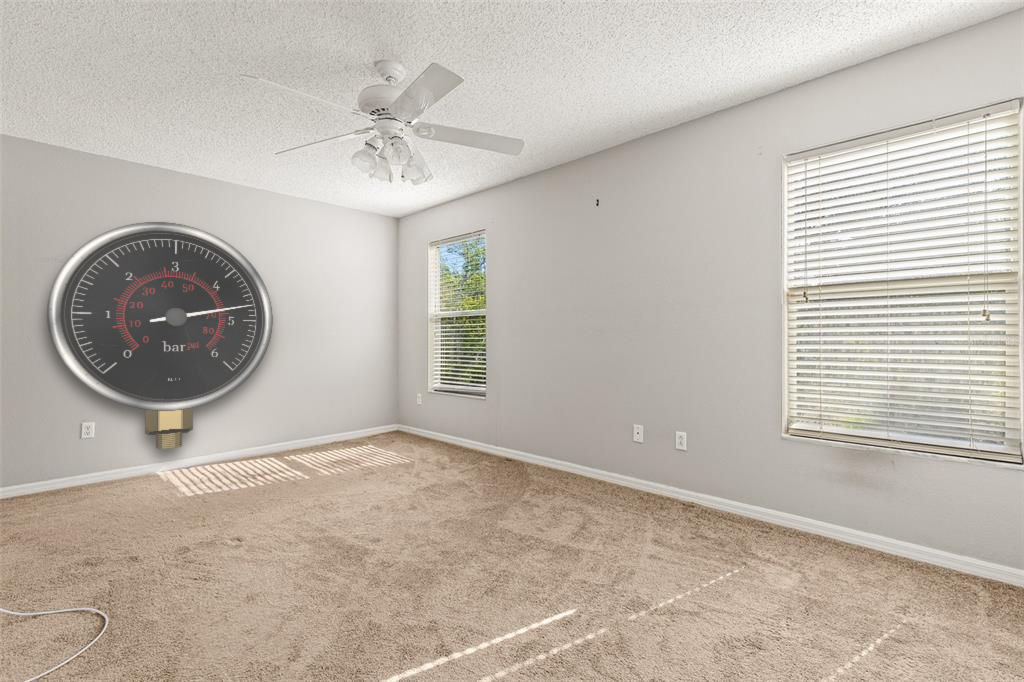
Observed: 4.7; bar
